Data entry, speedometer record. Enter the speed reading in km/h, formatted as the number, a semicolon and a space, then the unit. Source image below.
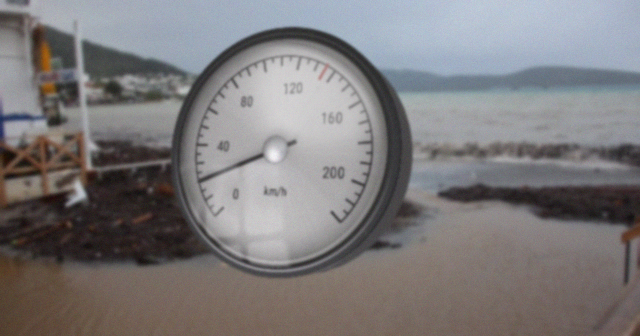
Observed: 20; km/h
